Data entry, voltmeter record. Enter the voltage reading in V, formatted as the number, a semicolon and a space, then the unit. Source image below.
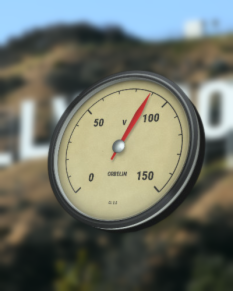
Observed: 90; V
